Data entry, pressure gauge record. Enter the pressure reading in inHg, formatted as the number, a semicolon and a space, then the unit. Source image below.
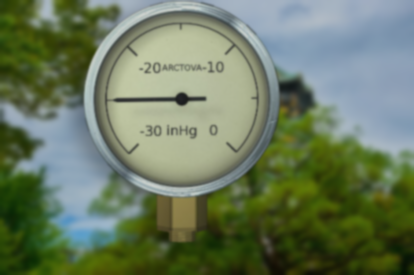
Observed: -25; inHg
